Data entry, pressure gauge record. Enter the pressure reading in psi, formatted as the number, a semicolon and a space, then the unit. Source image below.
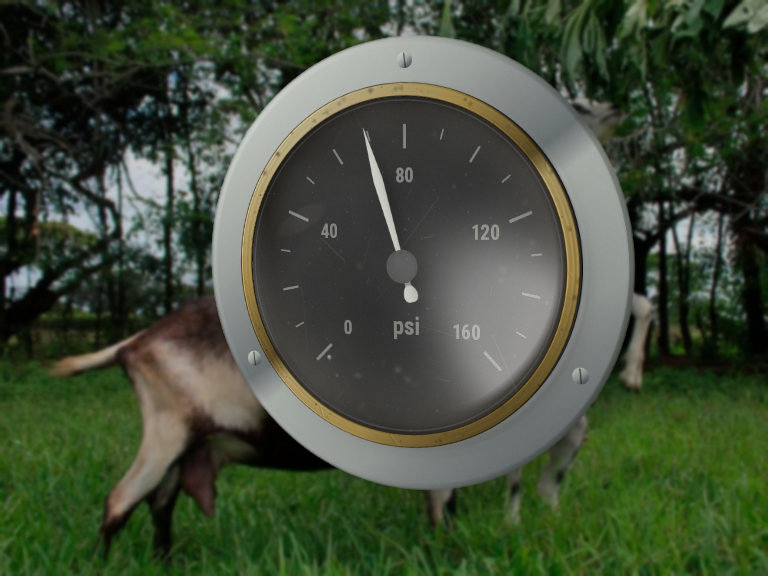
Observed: 70; psi
